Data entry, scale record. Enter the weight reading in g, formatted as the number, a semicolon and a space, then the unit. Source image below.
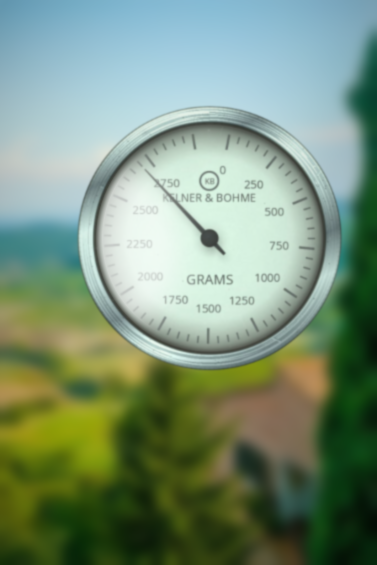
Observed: 2700; g
